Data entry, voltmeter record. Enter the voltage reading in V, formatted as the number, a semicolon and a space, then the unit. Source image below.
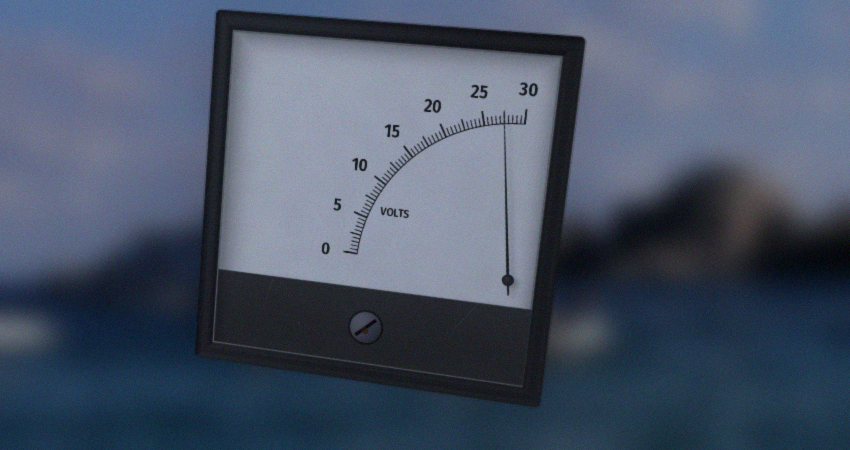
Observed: 27.5; V
